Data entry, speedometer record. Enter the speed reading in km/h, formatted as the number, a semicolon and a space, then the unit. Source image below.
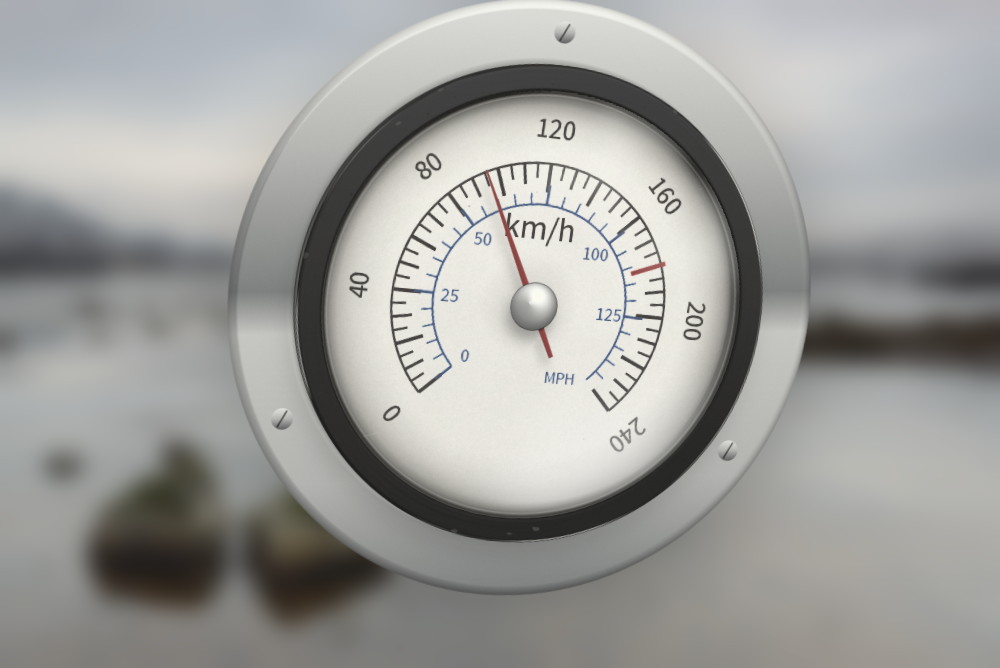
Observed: 95; km/h
